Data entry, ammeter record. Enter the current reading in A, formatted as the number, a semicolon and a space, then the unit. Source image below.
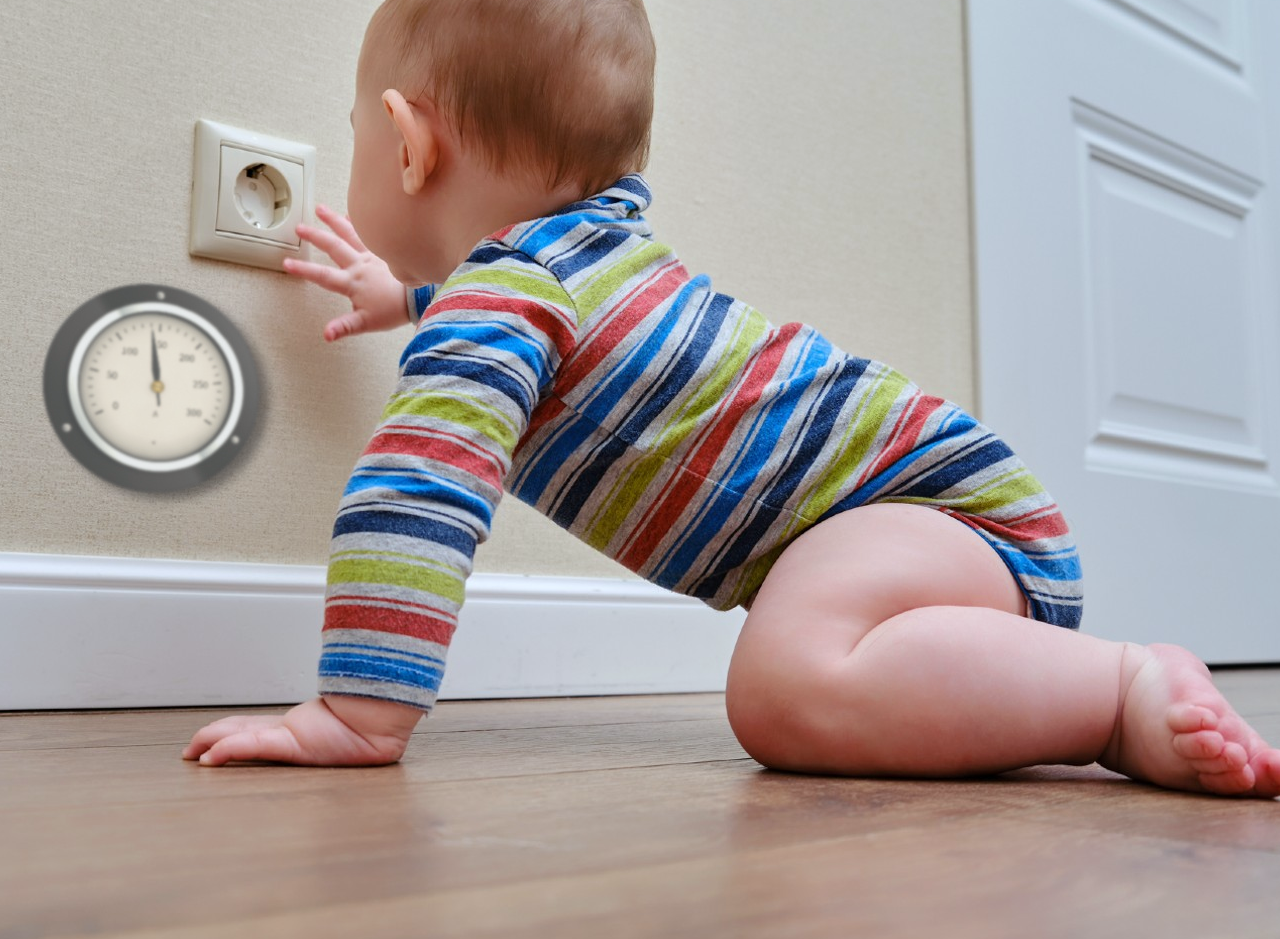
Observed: 140; A
